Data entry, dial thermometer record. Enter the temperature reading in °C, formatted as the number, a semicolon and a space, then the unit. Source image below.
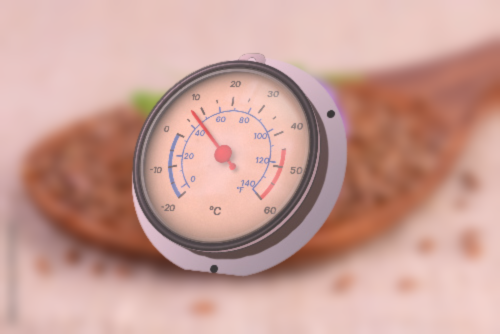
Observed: 7.5; °C
